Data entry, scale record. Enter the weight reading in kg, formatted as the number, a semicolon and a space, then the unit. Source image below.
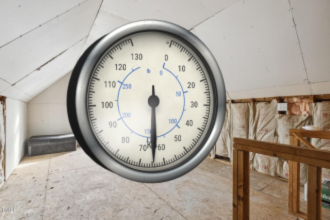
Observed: 65; kg
